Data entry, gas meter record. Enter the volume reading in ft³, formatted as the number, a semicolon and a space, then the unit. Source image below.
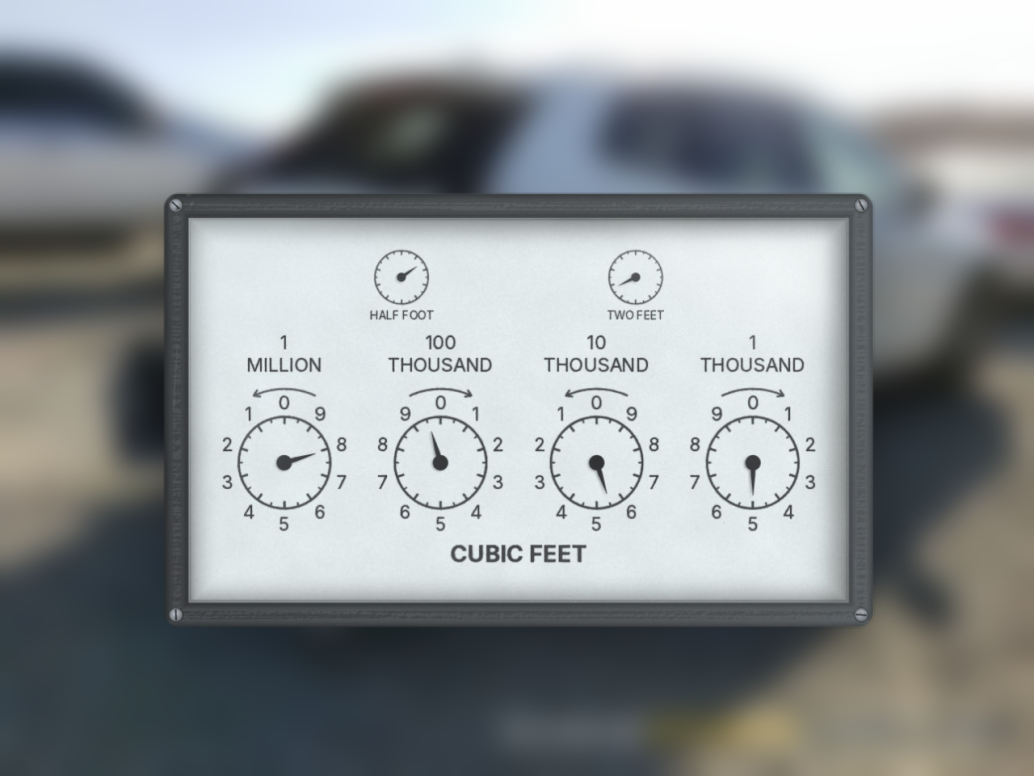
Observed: 795500; ft³
